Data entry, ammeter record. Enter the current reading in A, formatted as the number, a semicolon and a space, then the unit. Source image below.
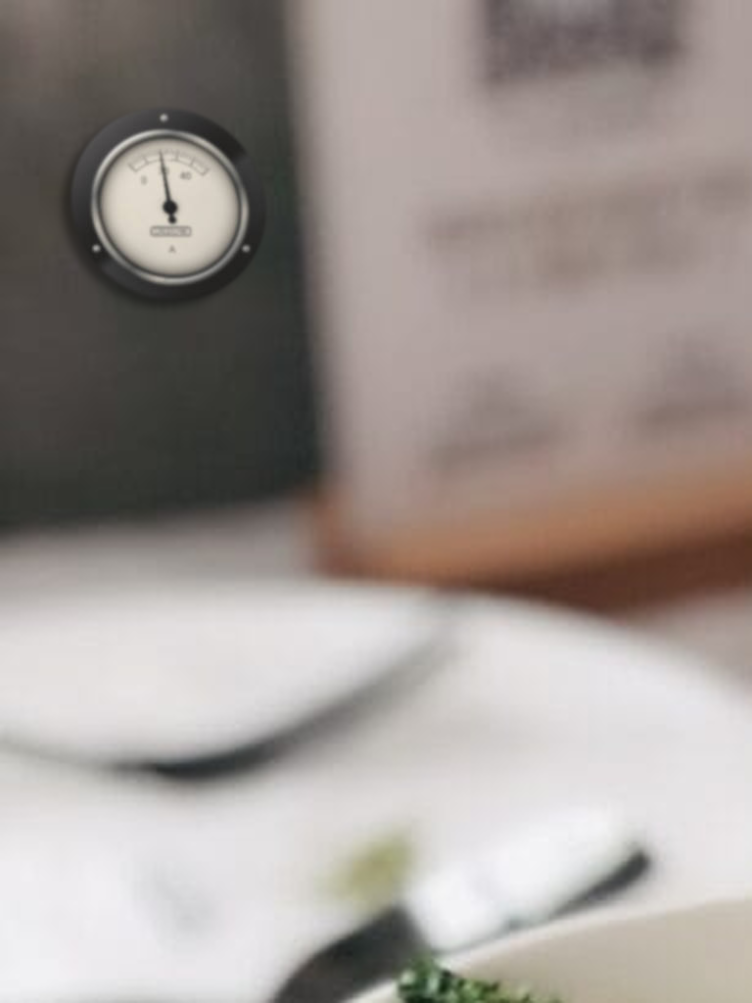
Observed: 20; A
